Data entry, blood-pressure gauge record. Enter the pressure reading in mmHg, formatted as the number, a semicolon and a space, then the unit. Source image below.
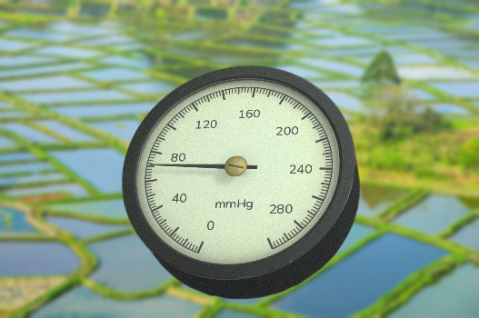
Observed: 70; mmHg
